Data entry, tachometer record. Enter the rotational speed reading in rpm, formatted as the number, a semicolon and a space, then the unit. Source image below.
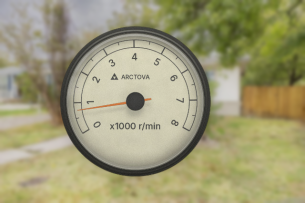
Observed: 750; rpm
